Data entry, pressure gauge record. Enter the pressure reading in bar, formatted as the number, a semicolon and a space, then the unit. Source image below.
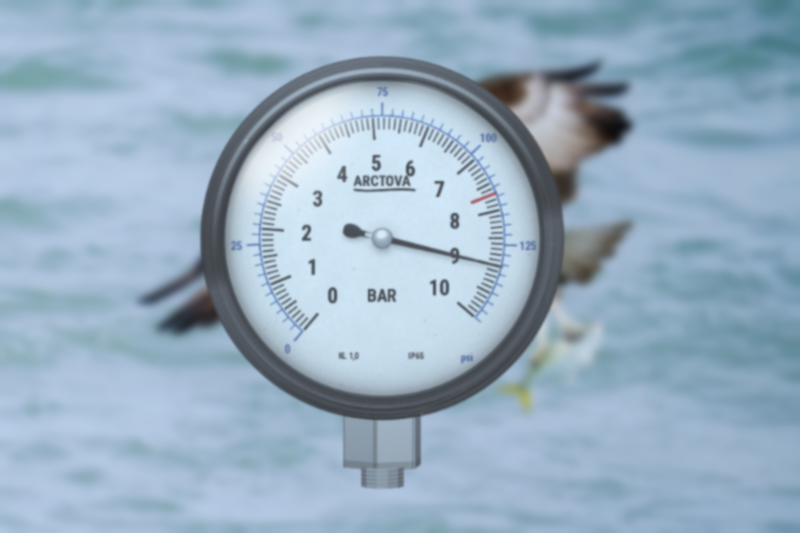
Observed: 9; bar
